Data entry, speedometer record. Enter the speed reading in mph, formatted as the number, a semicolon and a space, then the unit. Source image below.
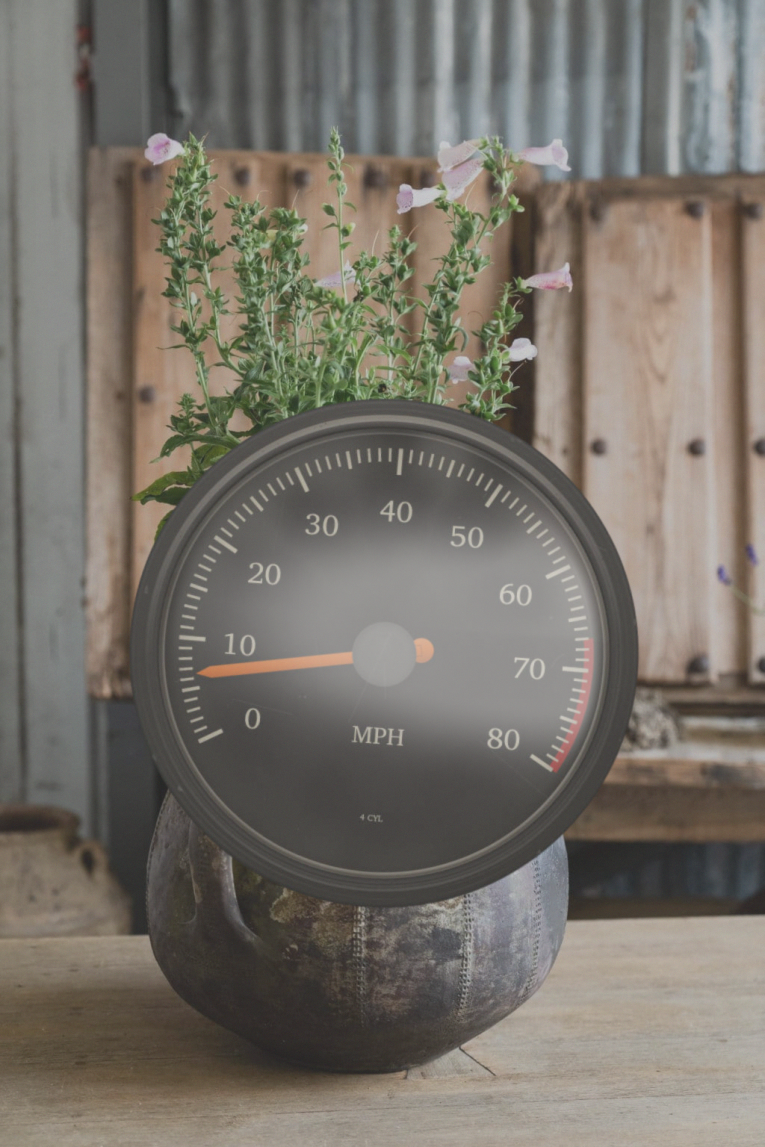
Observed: 6.5; mph
